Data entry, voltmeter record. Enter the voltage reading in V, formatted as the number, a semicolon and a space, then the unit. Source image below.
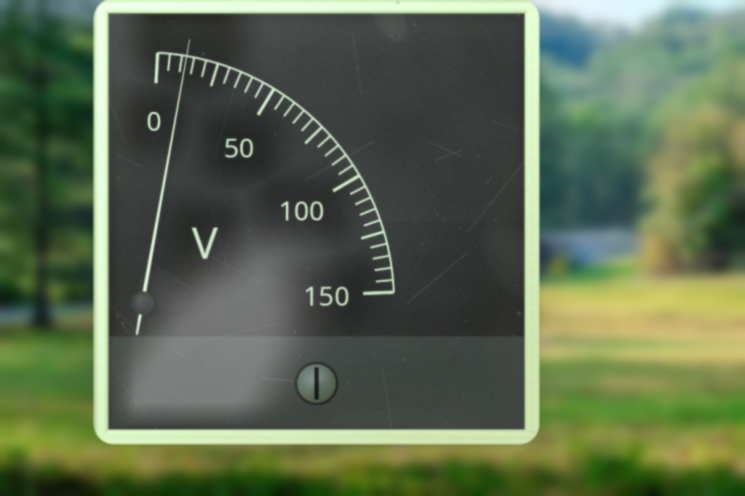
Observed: 12.5; V
